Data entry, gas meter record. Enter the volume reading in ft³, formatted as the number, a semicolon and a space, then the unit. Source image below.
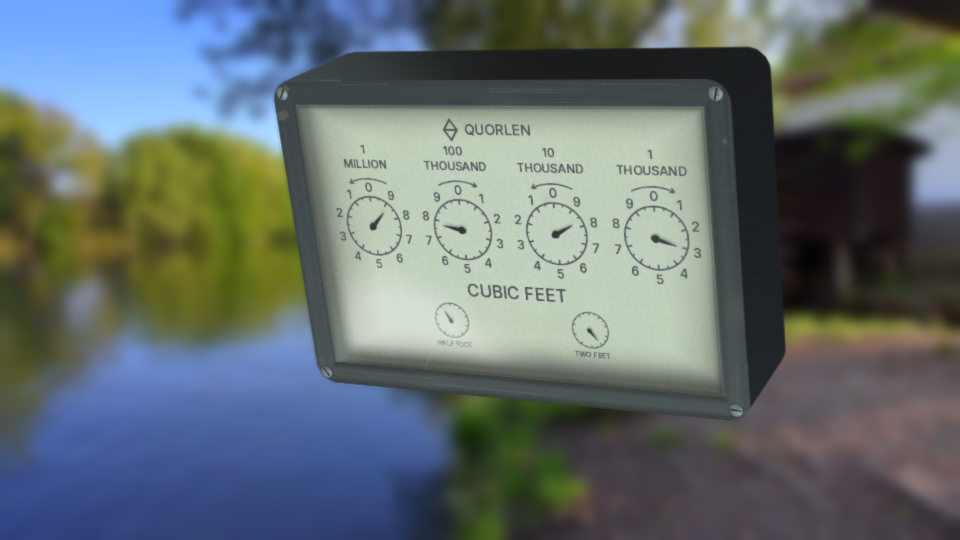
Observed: 878300; ft³
